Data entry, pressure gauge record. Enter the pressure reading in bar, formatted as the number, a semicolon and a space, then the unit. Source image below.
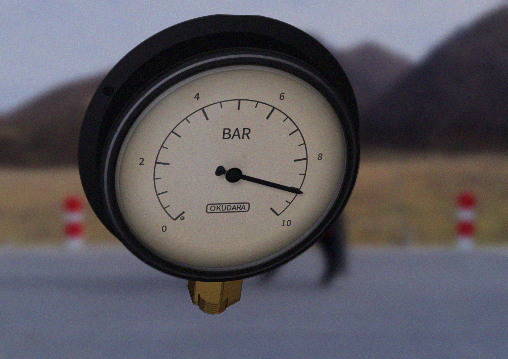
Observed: 9; bar
